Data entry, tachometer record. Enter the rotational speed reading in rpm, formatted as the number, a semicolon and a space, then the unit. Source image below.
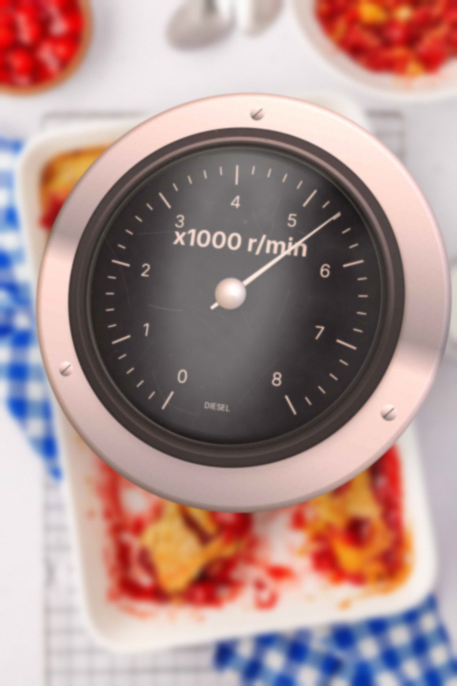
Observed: 5400; rpm
